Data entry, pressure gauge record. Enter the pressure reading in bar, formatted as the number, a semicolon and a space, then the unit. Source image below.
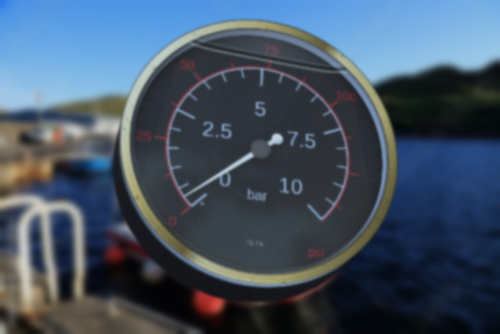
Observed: 0.25; bar
